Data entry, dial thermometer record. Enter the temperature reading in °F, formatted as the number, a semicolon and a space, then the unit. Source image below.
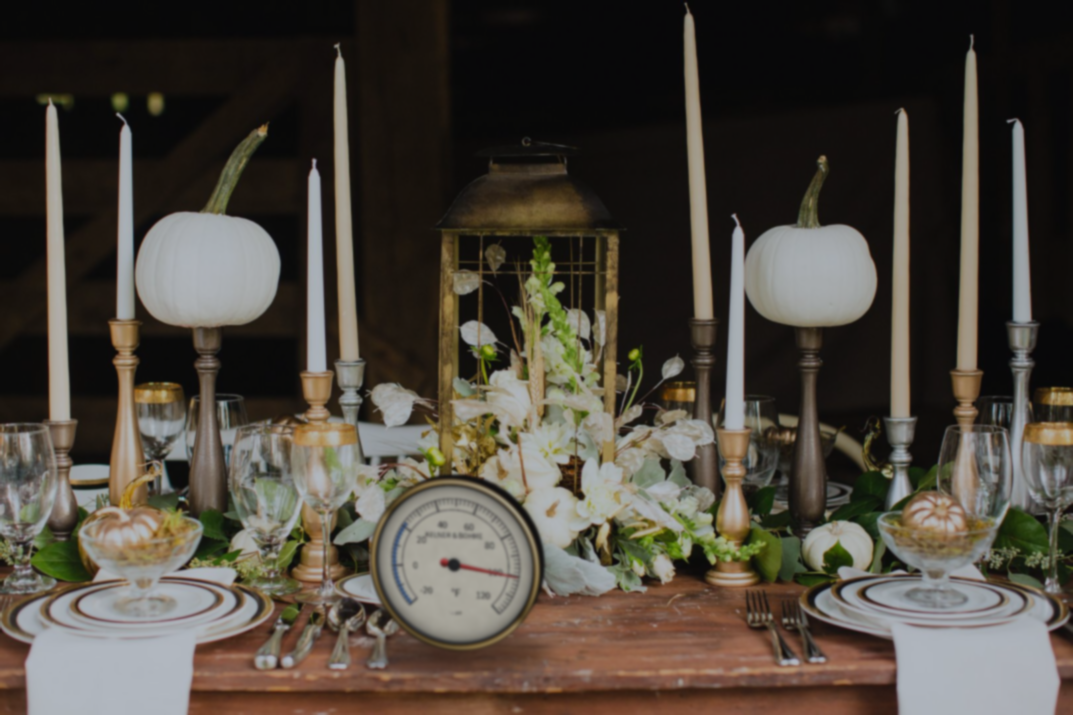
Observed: 100; °F
